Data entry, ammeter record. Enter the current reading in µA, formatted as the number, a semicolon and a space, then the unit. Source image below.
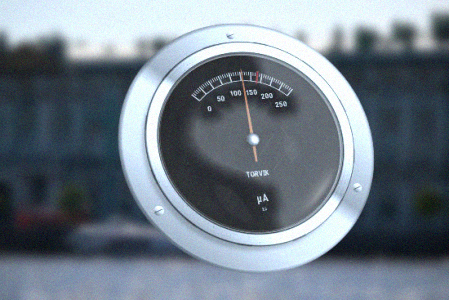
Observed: 125; µA
